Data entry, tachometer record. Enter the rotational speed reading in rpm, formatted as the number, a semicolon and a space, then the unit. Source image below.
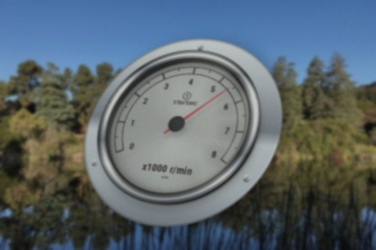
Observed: 5500; rpm
